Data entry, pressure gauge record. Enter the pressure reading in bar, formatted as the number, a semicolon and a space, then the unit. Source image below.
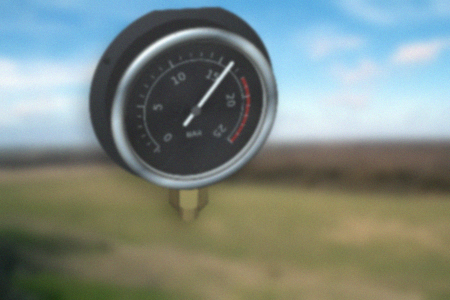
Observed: 16; bar
